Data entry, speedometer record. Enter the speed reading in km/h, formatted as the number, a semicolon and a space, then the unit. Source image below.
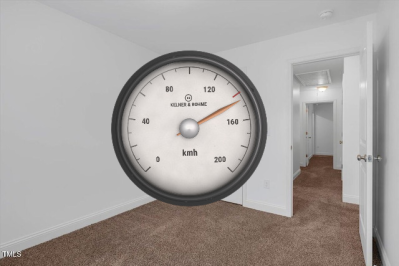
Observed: 145; km/h
